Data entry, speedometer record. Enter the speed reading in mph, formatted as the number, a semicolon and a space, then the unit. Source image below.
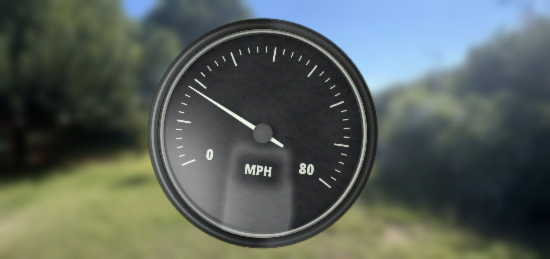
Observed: 18; mph
